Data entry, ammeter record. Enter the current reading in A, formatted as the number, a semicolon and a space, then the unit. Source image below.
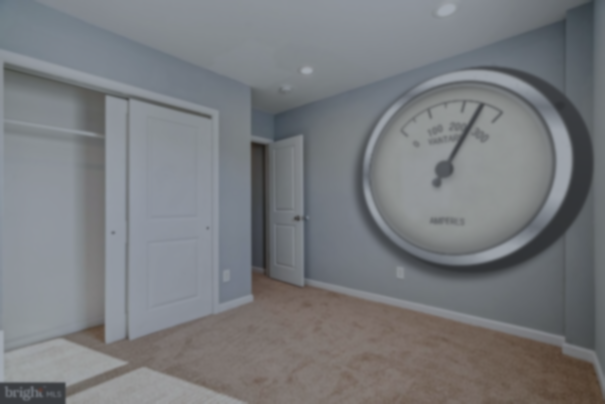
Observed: 250; A
